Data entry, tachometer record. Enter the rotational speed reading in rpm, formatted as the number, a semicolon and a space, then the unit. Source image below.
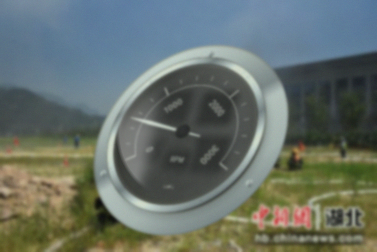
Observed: 500; rpm
